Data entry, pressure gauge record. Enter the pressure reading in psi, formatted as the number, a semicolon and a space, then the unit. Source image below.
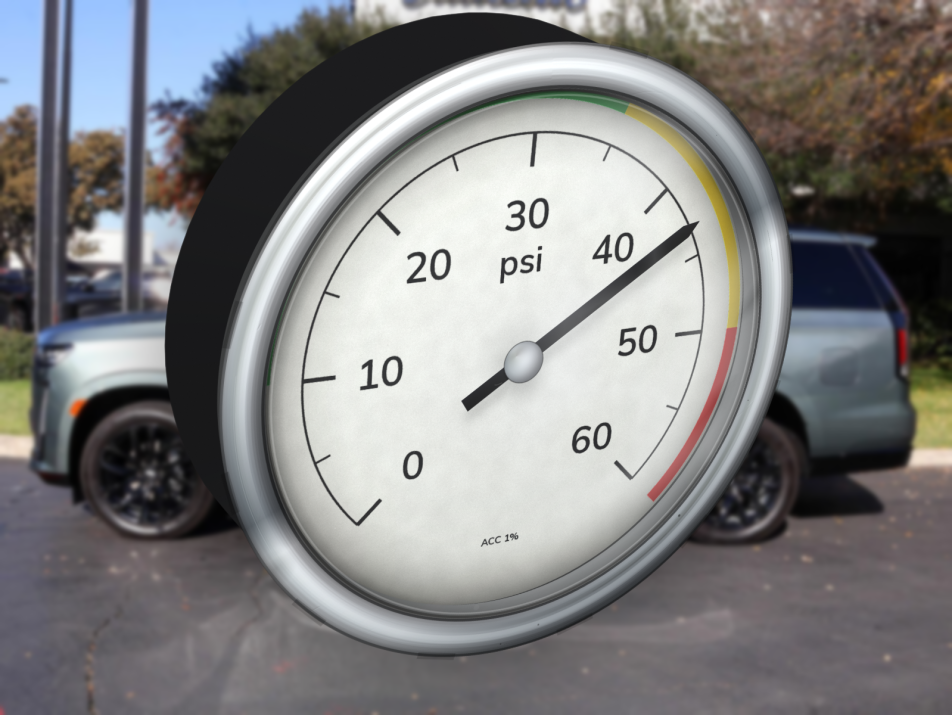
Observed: 42.5; psi
